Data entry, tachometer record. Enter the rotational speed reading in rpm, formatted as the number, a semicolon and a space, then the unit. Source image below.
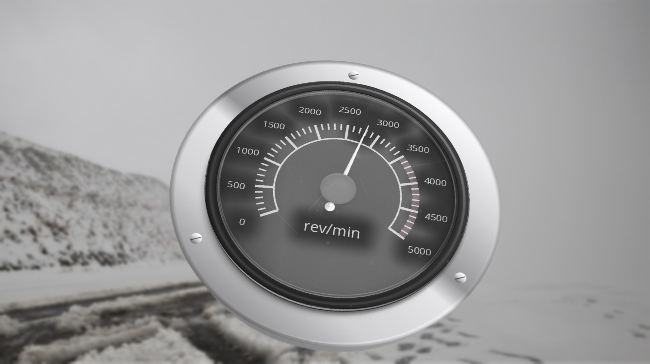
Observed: 2800; rpm
